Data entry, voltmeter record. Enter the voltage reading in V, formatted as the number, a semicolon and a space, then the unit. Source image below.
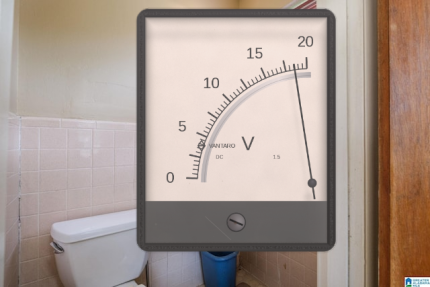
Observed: 18.5; V
